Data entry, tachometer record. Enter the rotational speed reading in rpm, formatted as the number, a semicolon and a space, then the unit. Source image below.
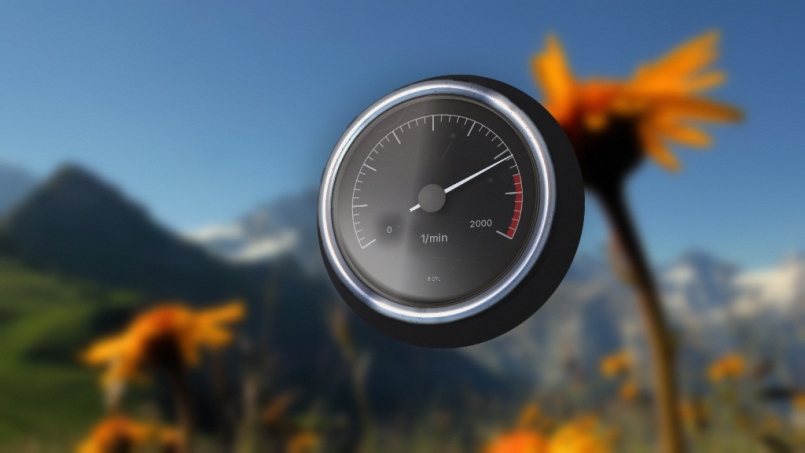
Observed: 1550; rpm
